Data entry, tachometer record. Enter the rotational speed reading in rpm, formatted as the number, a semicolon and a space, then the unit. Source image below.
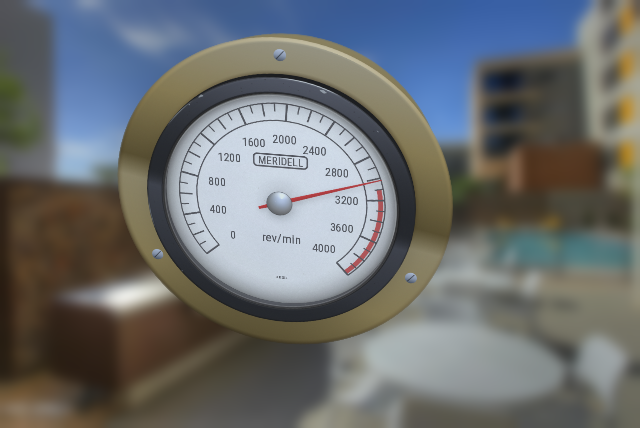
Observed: 3000; rpm
